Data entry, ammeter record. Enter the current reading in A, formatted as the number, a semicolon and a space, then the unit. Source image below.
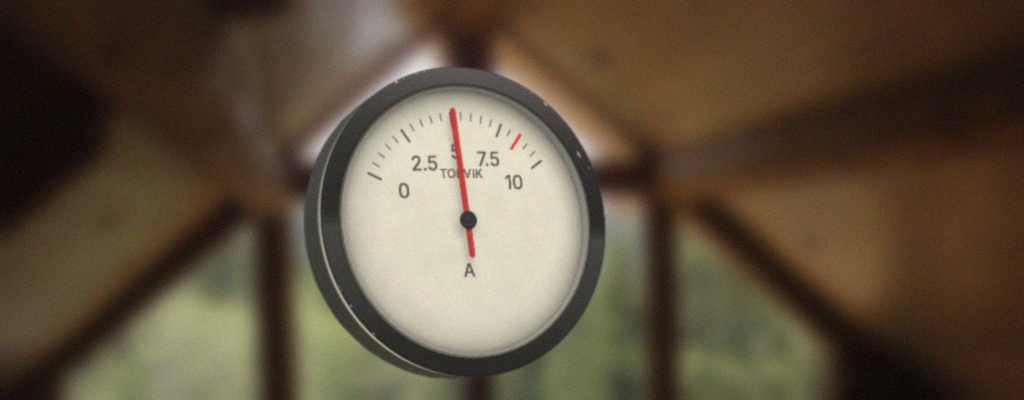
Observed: 5; A
